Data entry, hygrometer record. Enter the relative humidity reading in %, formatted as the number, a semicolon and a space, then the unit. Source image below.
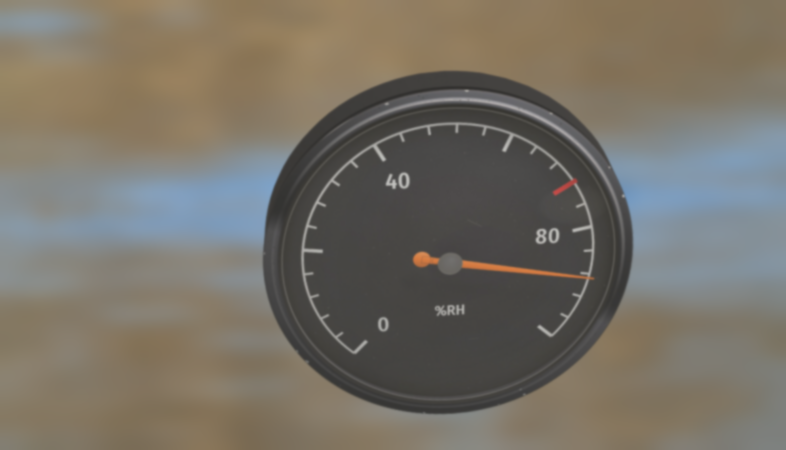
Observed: 88; %
